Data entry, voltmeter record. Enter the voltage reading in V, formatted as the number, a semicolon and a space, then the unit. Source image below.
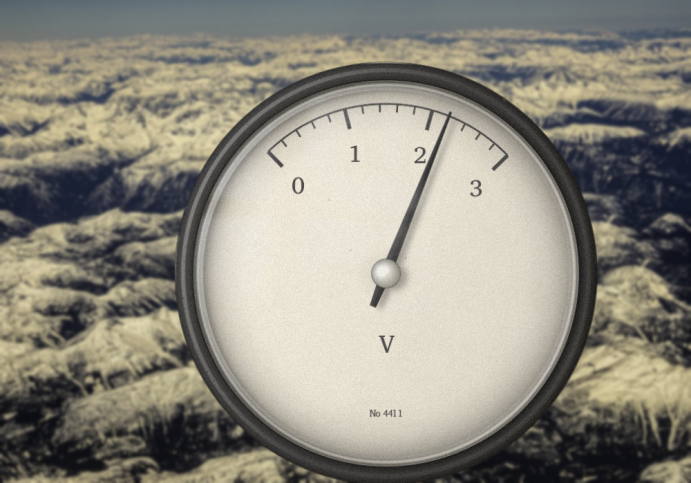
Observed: 2.2; V
